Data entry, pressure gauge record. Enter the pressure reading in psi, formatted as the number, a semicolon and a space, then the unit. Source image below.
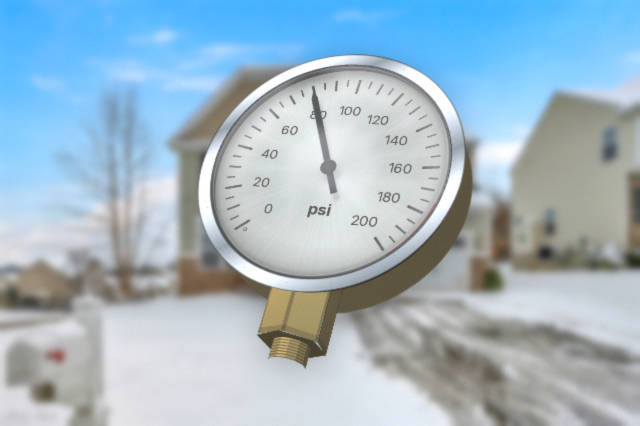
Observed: 80; psi
